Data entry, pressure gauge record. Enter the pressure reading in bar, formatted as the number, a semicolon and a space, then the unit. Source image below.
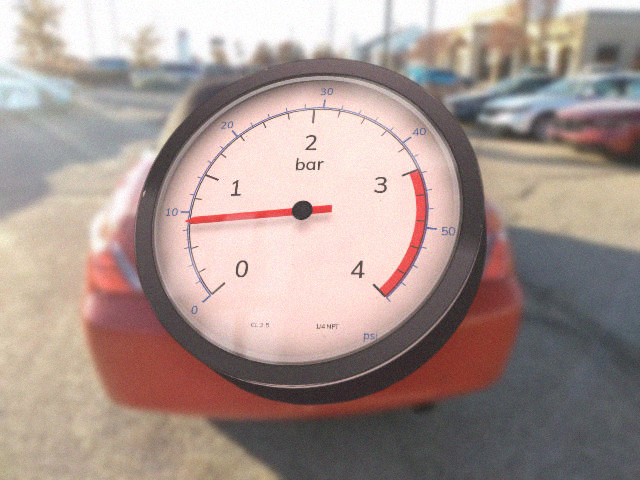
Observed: 0.6; bar
